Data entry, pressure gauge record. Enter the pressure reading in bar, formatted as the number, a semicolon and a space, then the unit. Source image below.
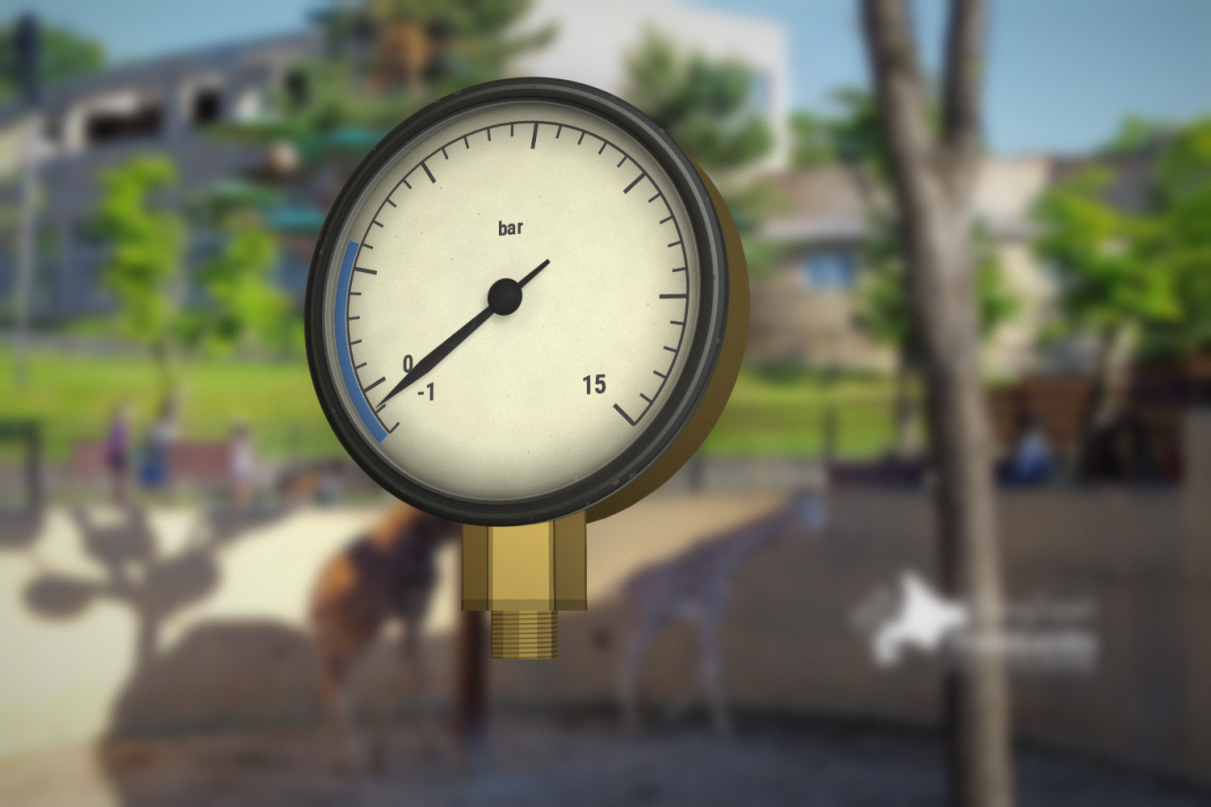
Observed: -0.5; bar
